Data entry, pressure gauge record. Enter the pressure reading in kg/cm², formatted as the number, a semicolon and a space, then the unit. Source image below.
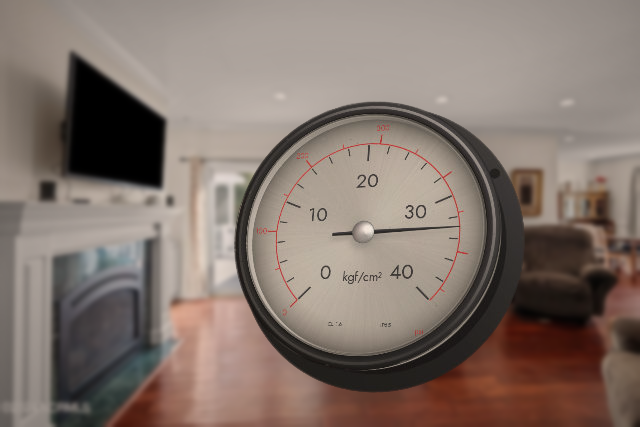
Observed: 33; kg/cm²
